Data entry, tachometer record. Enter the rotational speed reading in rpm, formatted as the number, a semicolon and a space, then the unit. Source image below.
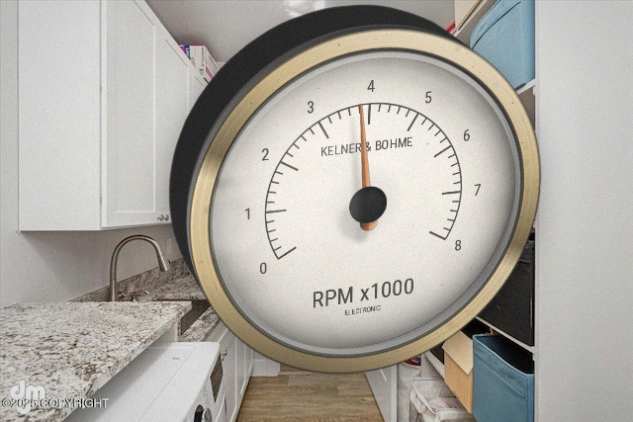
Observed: 3800; rpm
